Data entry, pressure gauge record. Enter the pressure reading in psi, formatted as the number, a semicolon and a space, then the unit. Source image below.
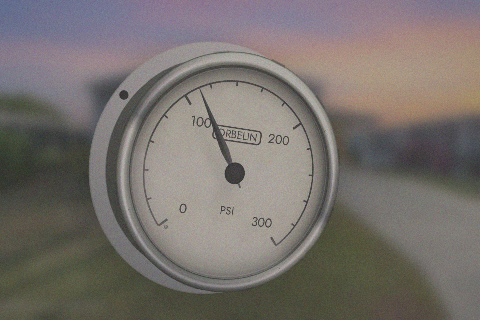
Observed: 110; psi
